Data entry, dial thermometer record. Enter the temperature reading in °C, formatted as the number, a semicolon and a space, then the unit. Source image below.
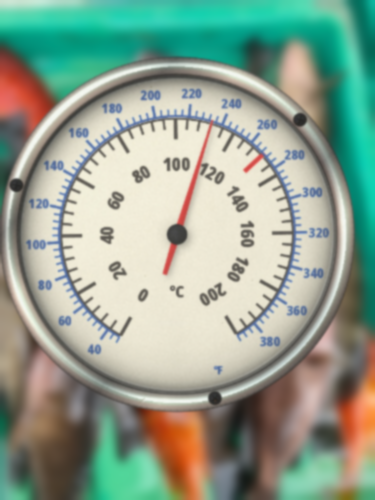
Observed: 112; °C
